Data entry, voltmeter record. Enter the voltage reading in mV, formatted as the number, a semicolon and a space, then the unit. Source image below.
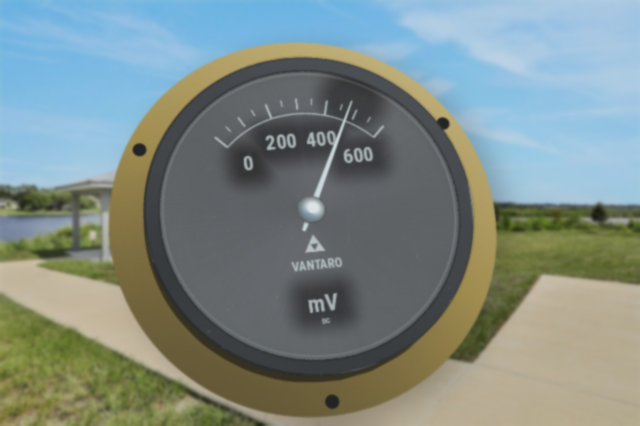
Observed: 475; mV
